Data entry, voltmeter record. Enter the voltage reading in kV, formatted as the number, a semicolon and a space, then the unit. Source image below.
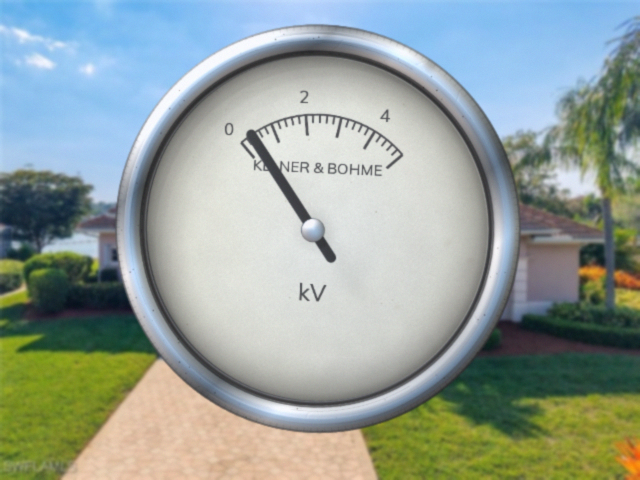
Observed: 0.4; kV
